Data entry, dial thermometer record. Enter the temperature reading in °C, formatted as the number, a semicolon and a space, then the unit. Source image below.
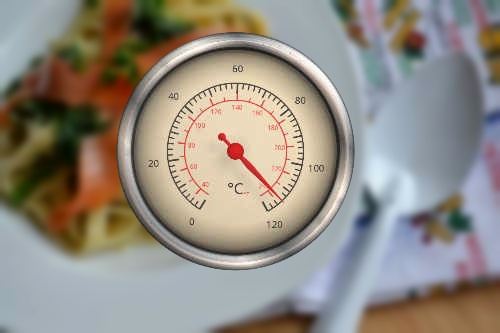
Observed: 114; °C
